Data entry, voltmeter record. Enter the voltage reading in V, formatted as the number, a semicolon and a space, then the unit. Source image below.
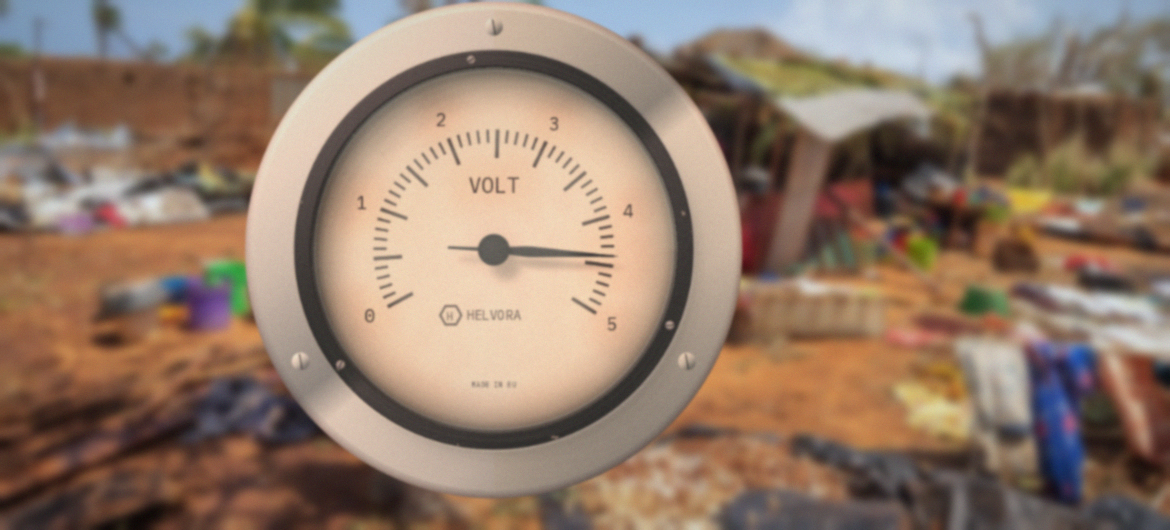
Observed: 4.4; V
